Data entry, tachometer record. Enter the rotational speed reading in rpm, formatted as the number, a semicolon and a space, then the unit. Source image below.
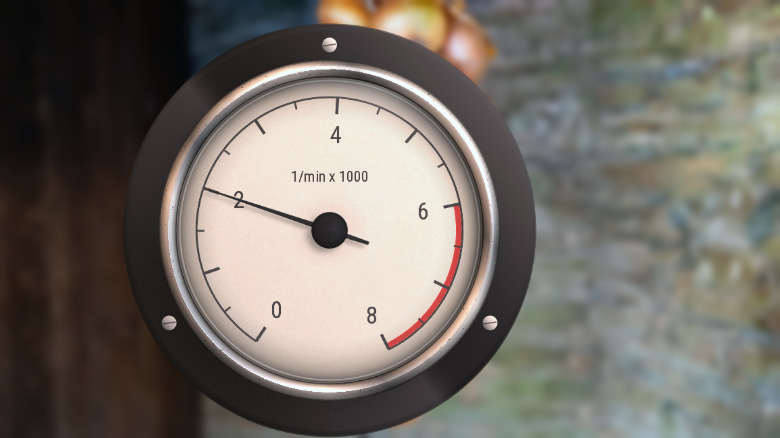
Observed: 2000; rpm
